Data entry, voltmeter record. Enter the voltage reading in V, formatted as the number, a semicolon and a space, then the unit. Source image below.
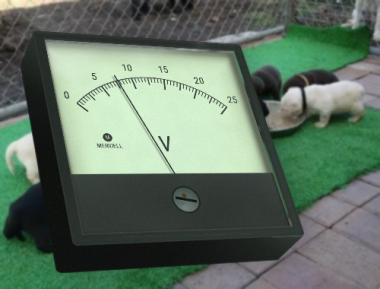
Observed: 7.5; V
